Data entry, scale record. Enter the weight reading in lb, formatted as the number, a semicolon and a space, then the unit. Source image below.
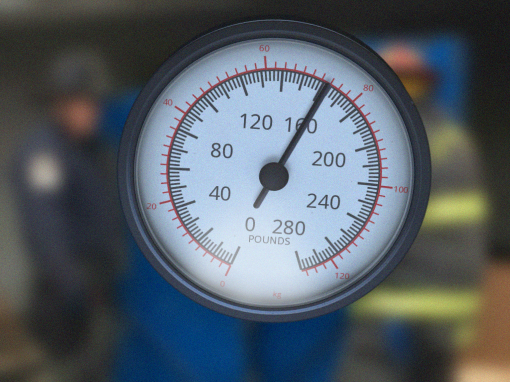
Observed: 162; lb
